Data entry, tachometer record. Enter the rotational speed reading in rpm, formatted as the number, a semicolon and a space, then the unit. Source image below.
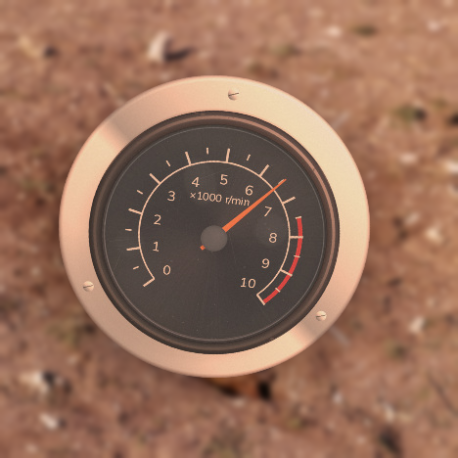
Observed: 6500; rpm
